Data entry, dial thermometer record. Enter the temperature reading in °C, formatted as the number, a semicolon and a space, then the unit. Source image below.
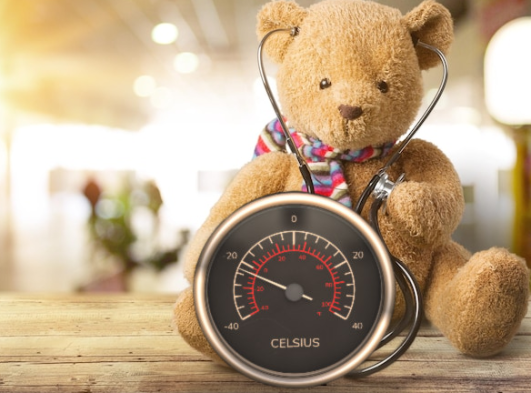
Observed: -22; °C
